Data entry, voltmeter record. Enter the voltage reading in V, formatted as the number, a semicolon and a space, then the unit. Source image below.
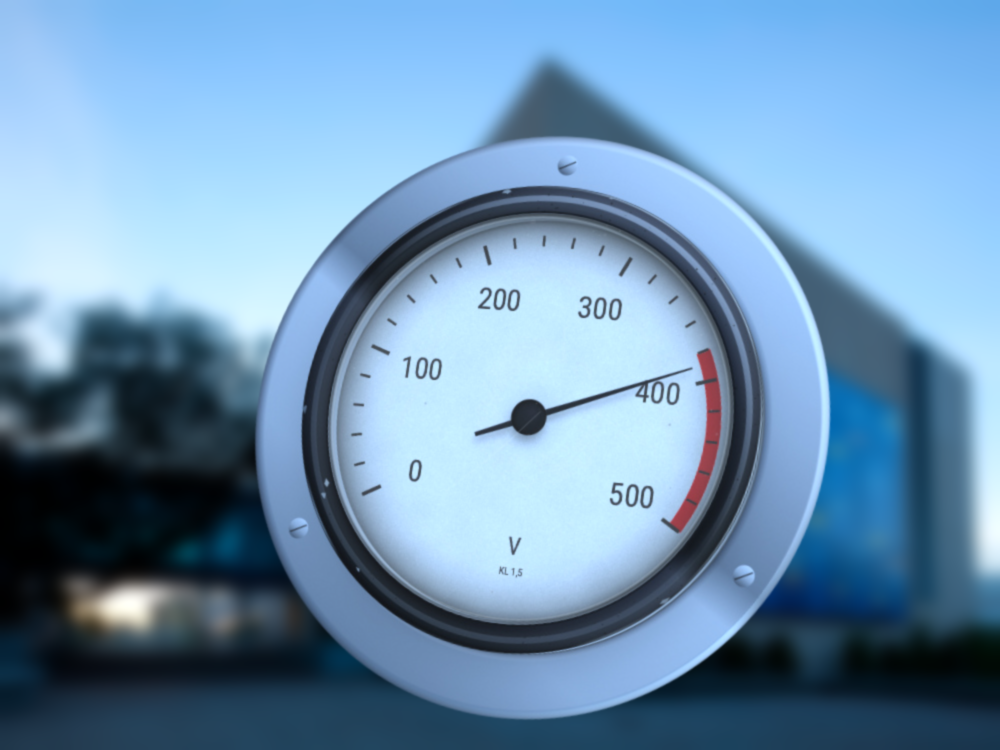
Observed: 390; V
